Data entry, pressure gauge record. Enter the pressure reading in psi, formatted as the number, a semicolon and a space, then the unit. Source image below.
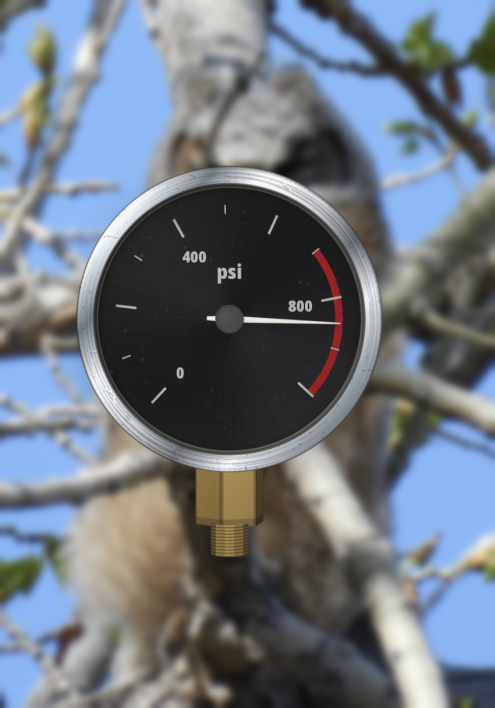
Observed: 850; psi
